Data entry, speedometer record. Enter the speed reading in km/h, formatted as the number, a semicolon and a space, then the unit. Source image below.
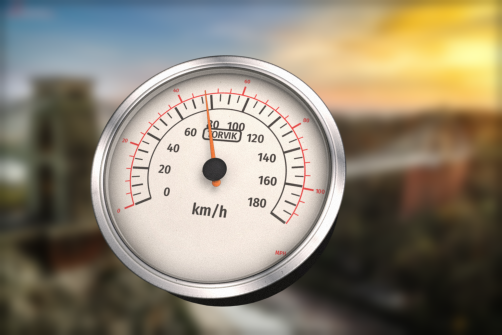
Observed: 77.5; km/h
